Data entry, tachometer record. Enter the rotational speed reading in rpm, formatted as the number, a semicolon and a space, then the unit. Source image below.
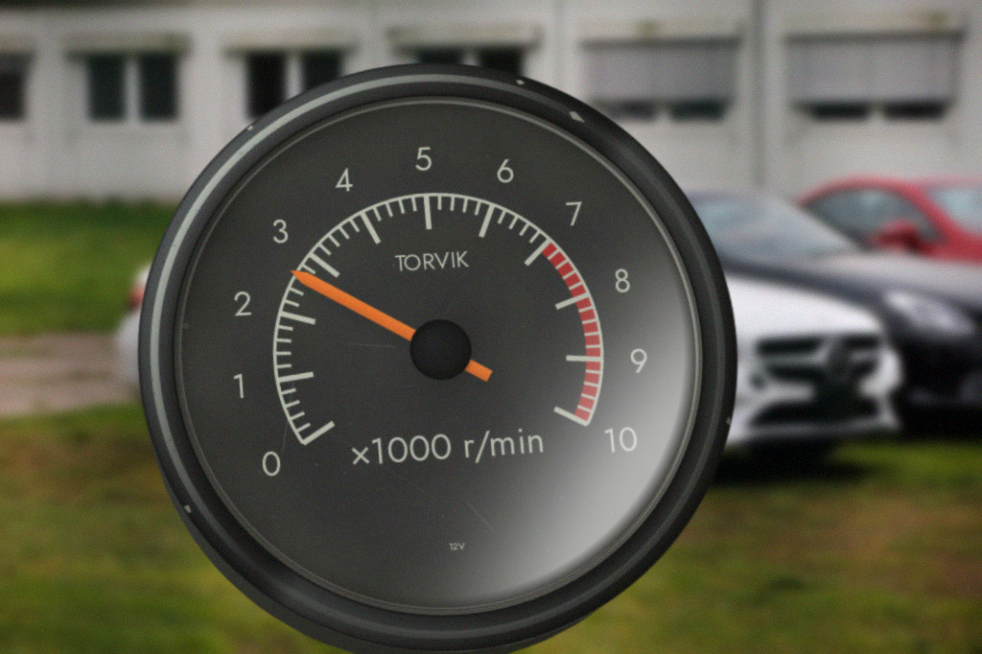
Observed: 2600; rpm
